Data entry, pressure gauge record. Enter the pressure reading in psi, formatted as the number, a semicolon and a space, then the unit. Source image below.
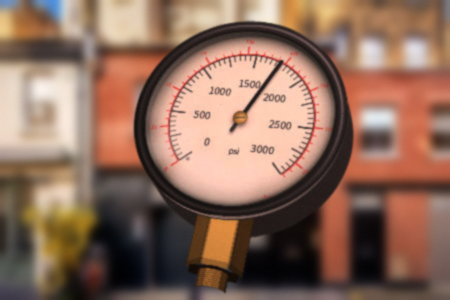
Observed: 1750; psi
